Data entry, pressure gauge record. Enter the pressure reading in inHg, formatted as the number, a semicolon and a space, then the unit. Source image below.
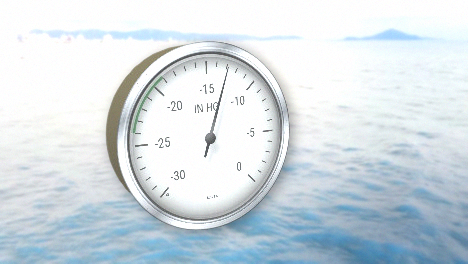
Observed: -13; inHg
